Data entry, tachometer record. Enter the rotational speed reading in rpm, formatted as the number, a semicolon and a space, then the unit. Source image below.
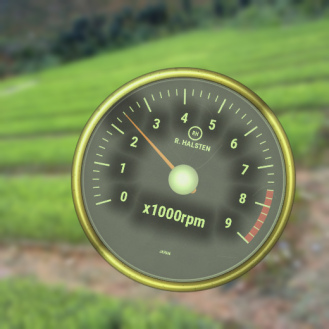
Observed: 2400; rpm
